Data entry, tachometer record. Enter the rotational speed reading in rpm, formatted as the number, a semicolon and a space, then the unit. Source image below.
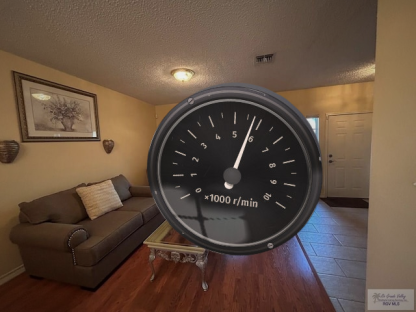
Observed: 5750; rpm
